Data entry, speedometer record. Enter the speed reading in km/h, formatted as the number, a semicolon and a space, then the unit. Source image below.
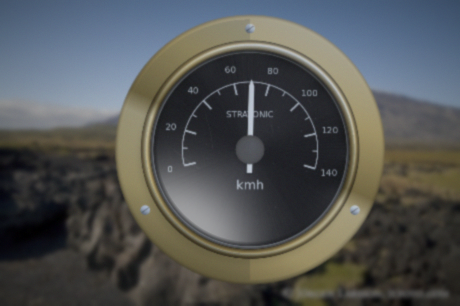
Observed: 70; km/h
